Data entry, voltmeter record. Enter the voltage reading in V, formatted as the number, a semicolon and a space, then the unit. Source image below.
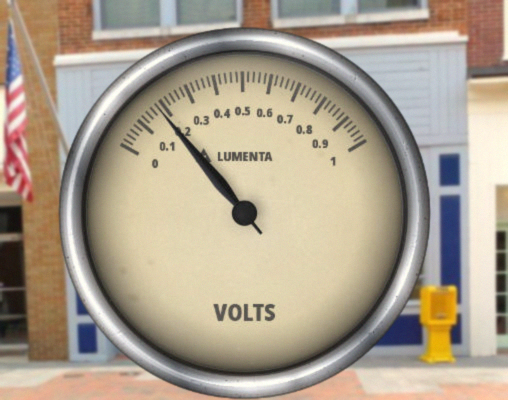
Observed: 0.18; V
